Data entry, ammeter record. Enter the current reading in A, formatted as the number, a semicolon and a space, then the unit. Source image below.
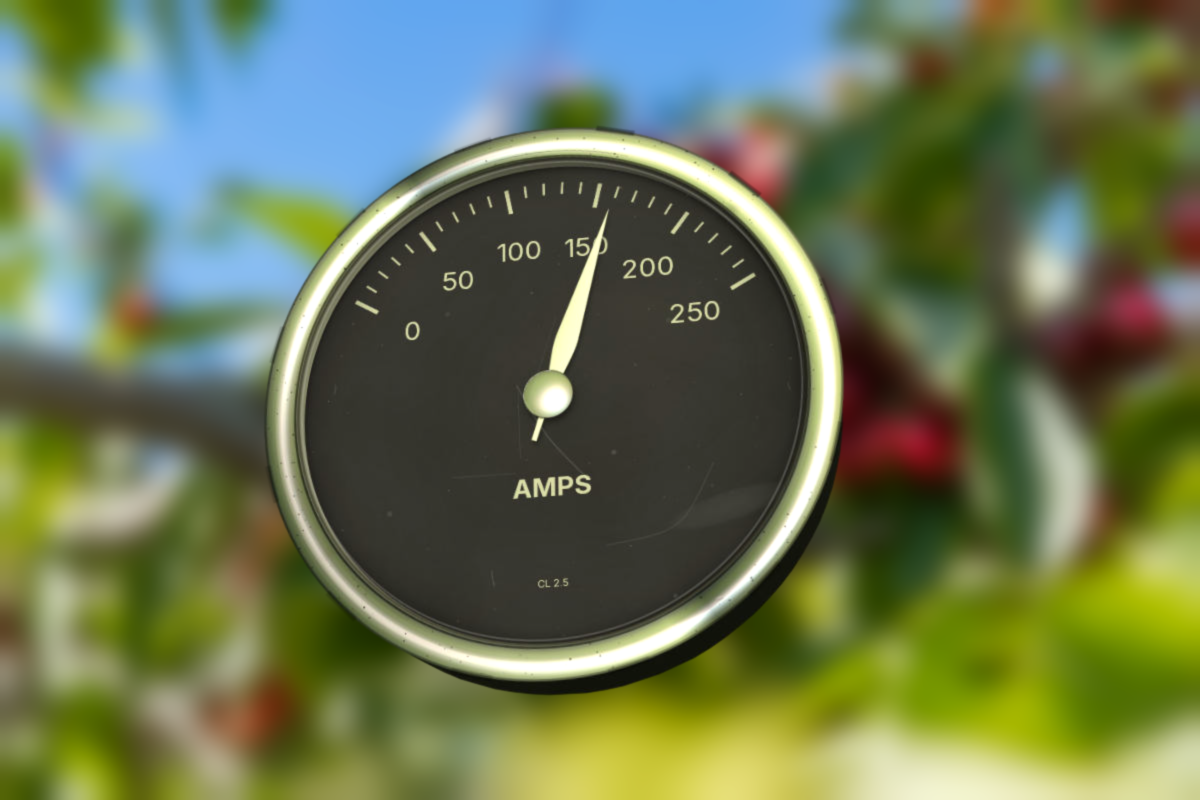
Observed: 160; A
